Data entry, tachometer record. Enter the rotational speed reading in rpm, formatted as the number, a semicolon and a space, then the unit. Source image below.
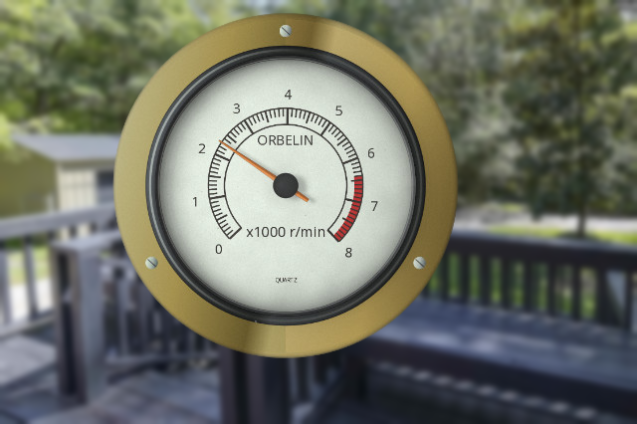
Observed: 2300; rpm
